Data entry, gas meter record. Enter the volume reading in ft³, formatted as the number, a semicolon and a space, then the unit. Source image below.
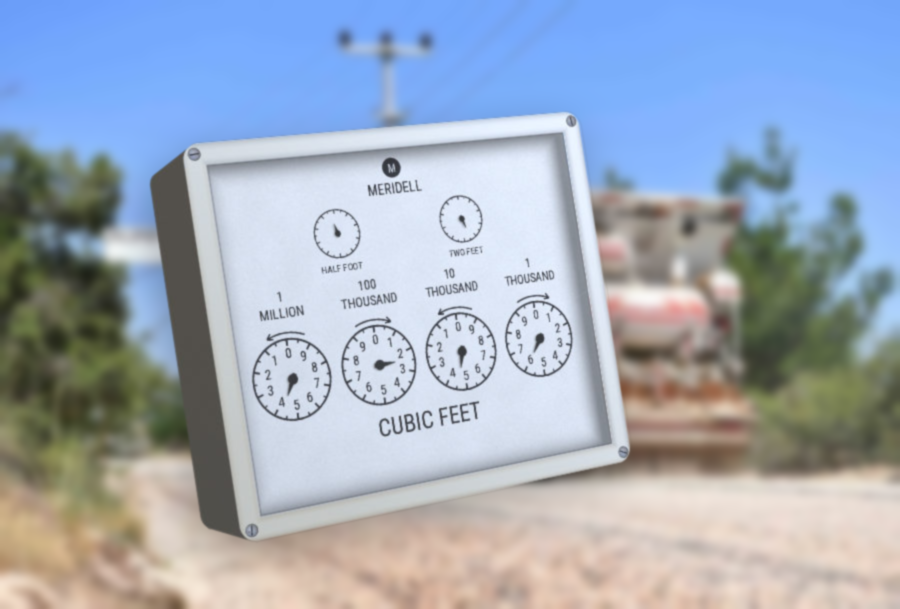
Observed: 424600; ft³
